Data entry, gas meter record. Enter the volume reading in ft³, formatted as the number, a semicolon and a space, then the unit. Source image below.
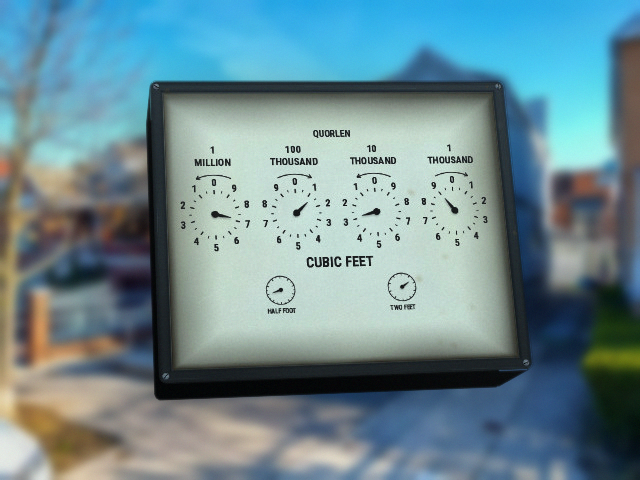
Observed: 712900; ft³
